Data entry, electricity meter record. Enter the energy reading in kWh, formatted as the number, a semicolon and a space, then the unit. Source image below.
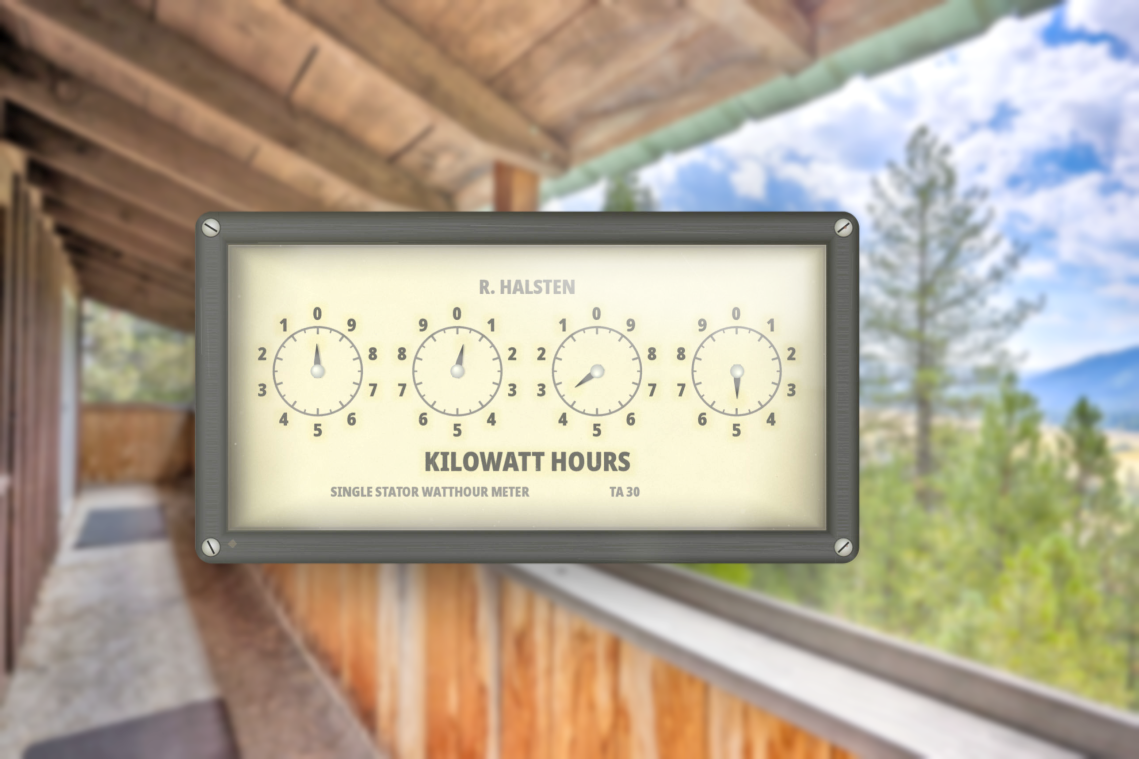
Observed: 35; kWh
